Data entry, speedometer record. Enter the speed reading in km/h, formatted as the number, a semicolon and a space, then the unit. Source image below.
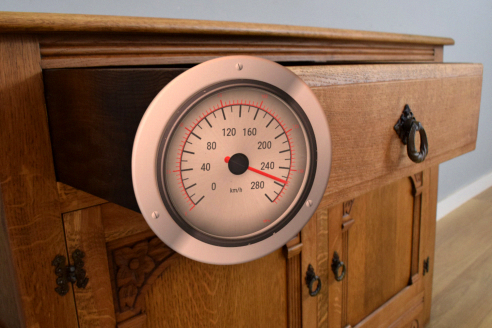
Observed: 255; km/h
